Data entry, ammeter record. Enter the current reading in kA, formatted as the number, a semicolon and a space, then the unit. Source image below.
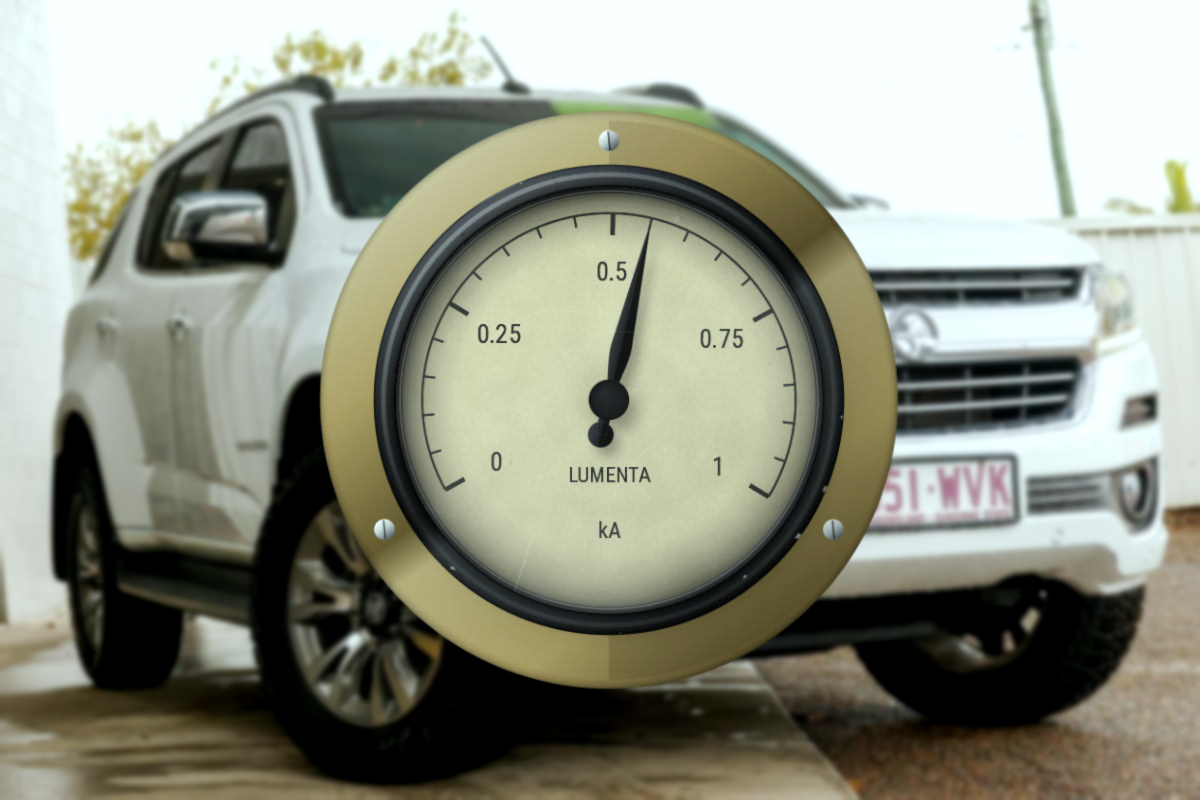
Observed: 0.55; kA
